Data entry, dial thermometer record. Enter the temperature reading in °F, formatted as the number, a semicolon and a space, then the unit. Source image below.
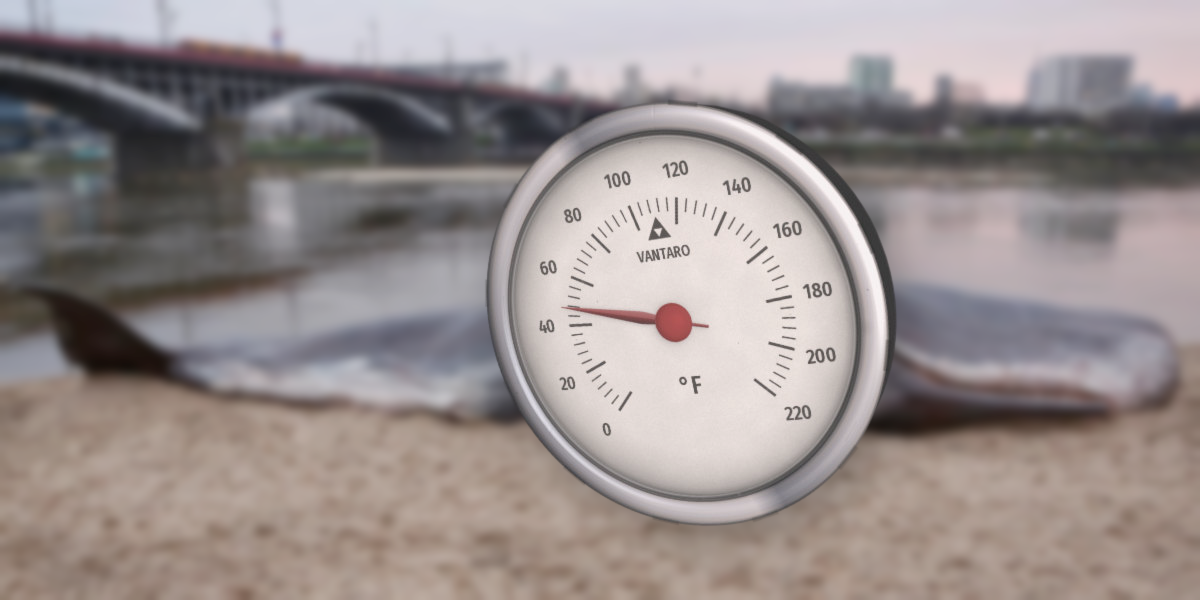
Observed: 48; °F
